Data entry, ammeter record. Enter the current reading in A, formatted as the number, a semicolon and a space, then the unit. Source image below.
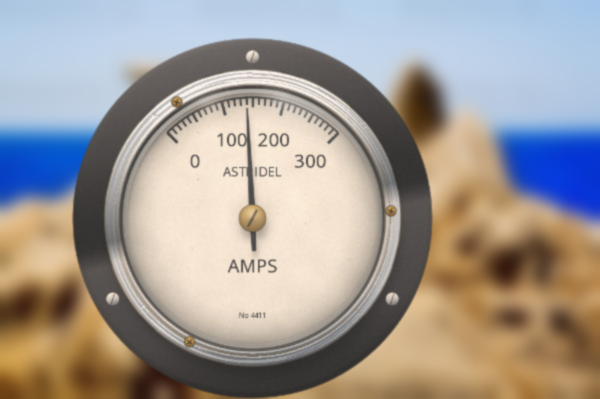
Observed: 140; A
